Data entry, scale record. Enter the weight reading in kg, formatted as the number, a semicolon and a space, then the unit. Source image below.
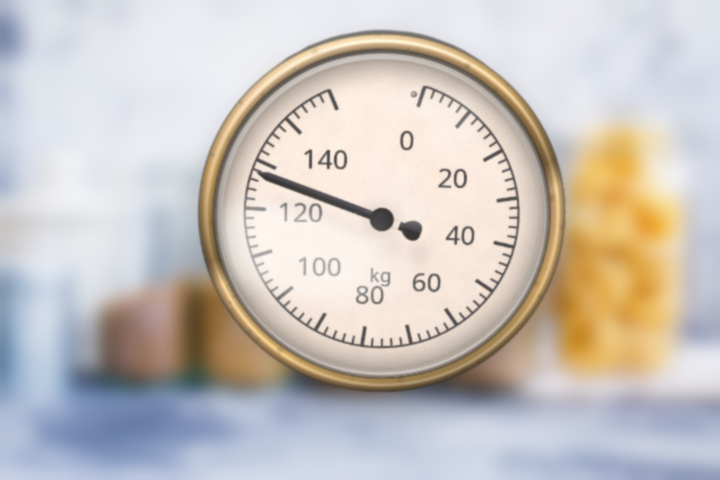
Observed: 128; kg
